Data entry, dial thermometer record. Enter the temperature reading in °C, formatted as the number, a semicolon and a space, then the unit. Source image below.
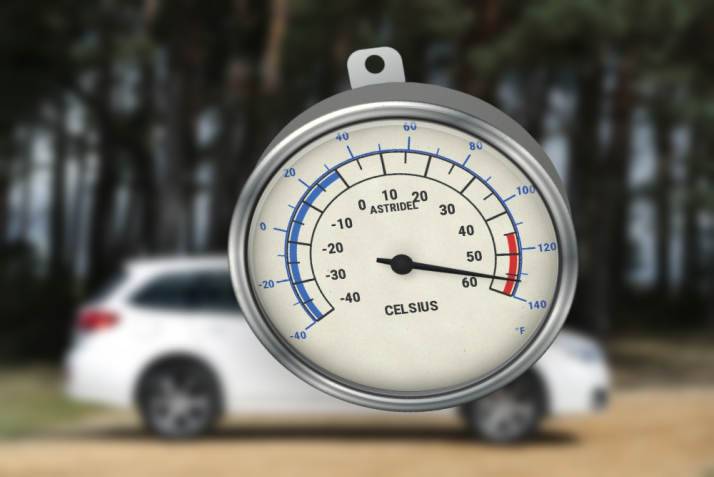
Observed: 55; °C
